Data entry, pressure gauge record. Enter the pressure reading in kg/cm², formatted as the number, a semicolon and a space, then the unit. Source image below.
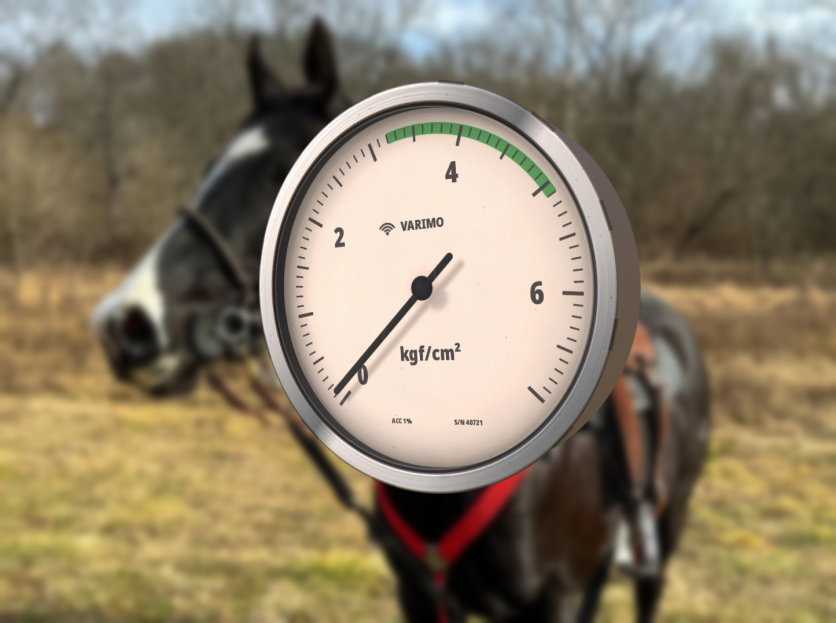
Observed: 0.1; kg/cm²
